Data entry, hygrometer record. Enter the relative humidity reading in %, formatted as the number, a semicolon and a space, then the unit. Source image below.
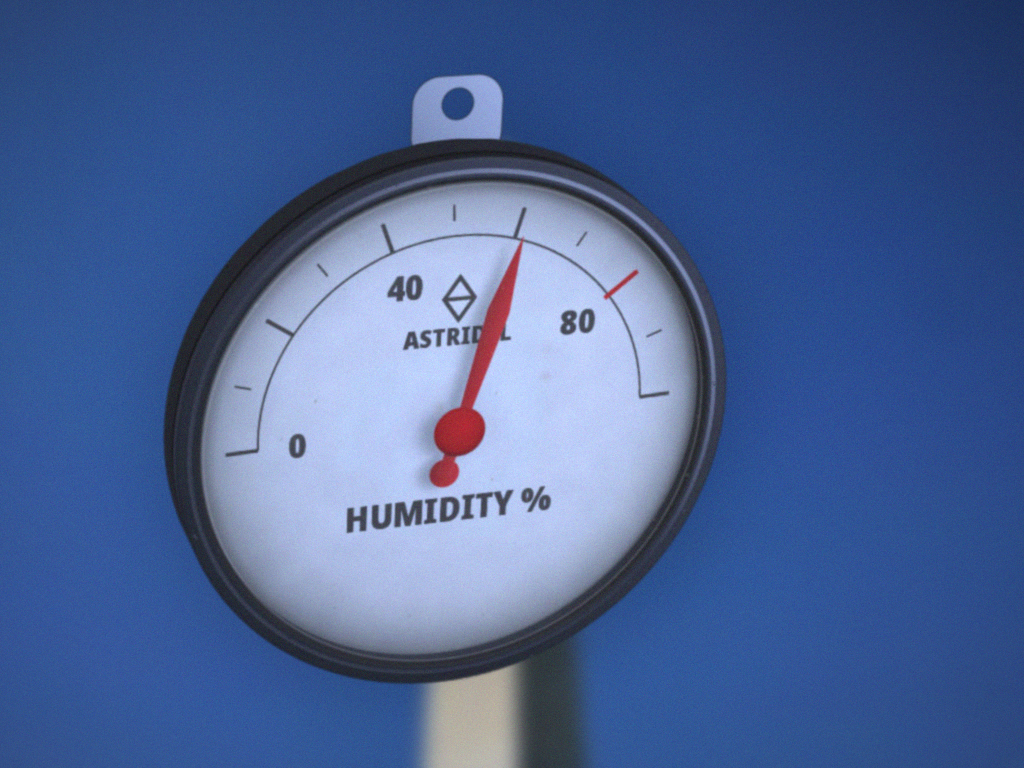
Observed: 60; %
